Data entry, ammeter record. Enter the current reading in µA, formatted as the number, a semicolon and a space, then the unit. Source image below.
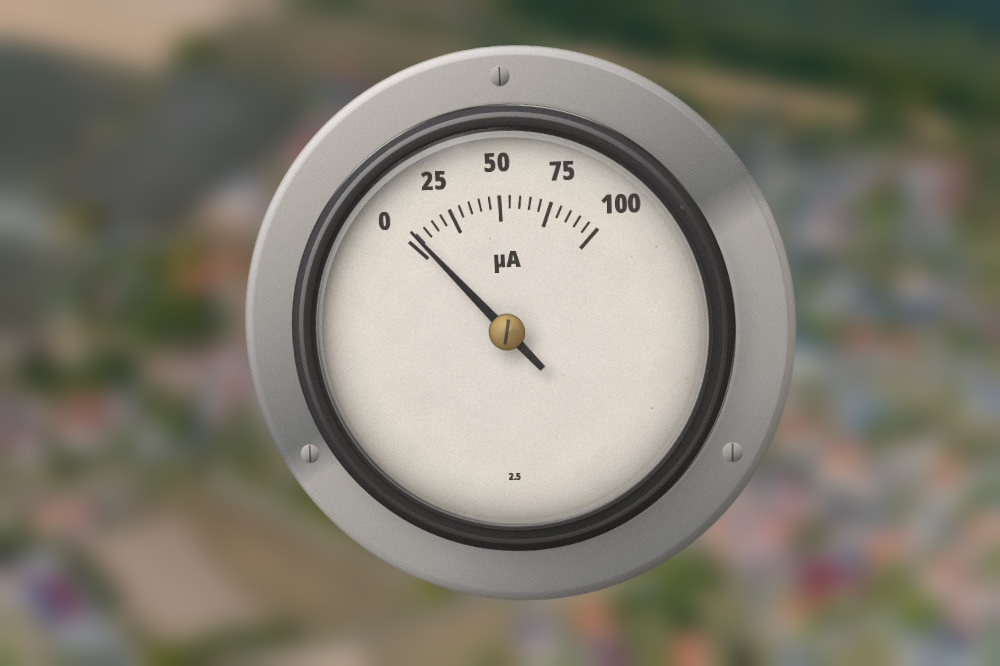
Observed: 5; µA
